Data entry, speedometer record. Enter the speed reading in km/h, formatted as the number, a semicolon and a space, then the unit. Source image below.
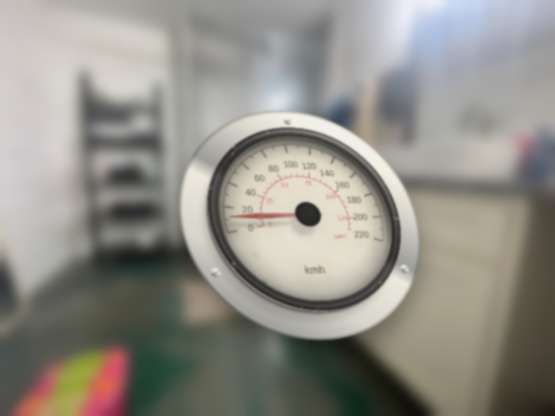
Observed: 10; km/h
